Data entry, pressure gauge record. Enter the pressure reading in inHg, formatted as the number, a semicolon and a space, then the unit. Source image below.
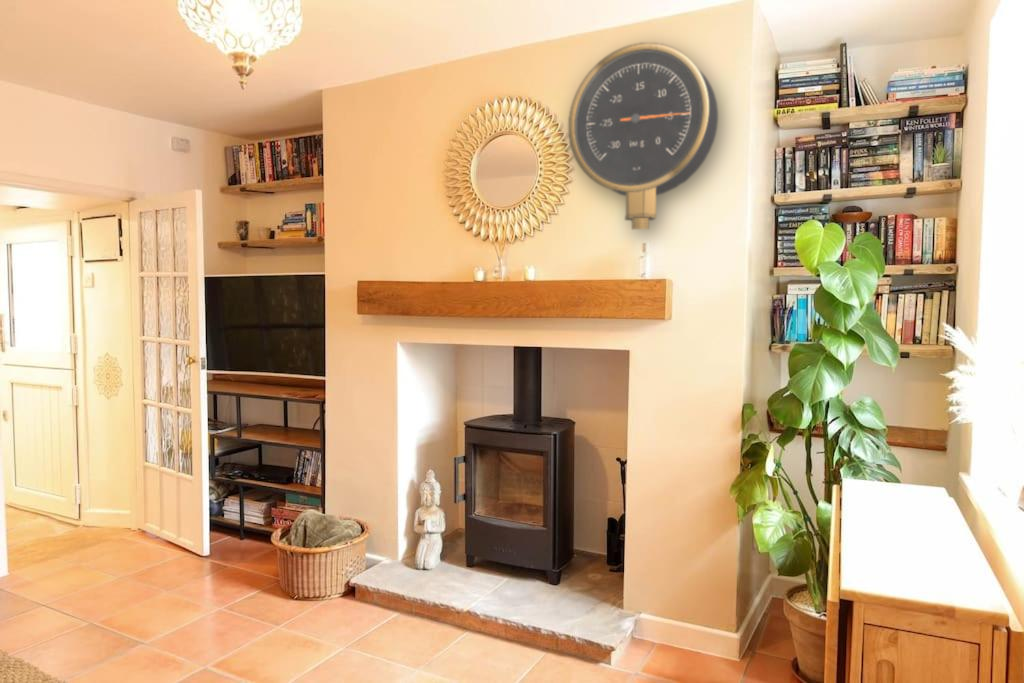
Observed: -5; inHg
